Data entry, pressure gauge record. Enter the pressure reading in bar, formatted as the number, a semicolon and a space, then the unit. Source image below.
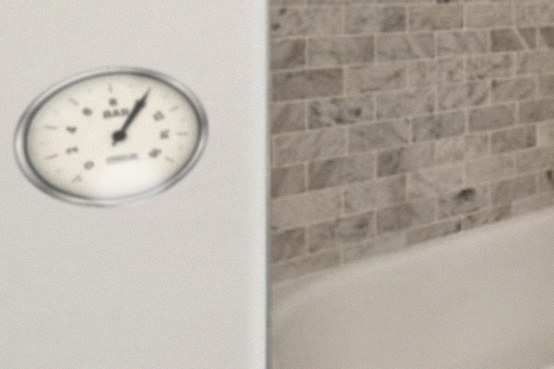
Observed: 10; bar
